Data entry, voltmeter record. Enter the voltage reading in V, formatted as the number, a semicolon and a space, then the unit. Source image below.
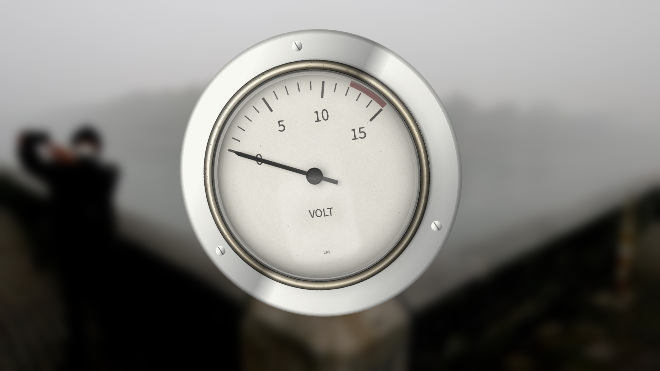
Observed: 0; V
